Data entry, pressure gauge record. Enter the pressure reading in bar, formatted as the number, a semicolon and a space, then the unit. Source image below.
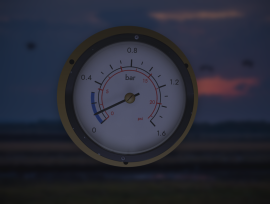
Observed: 0.1; bar
